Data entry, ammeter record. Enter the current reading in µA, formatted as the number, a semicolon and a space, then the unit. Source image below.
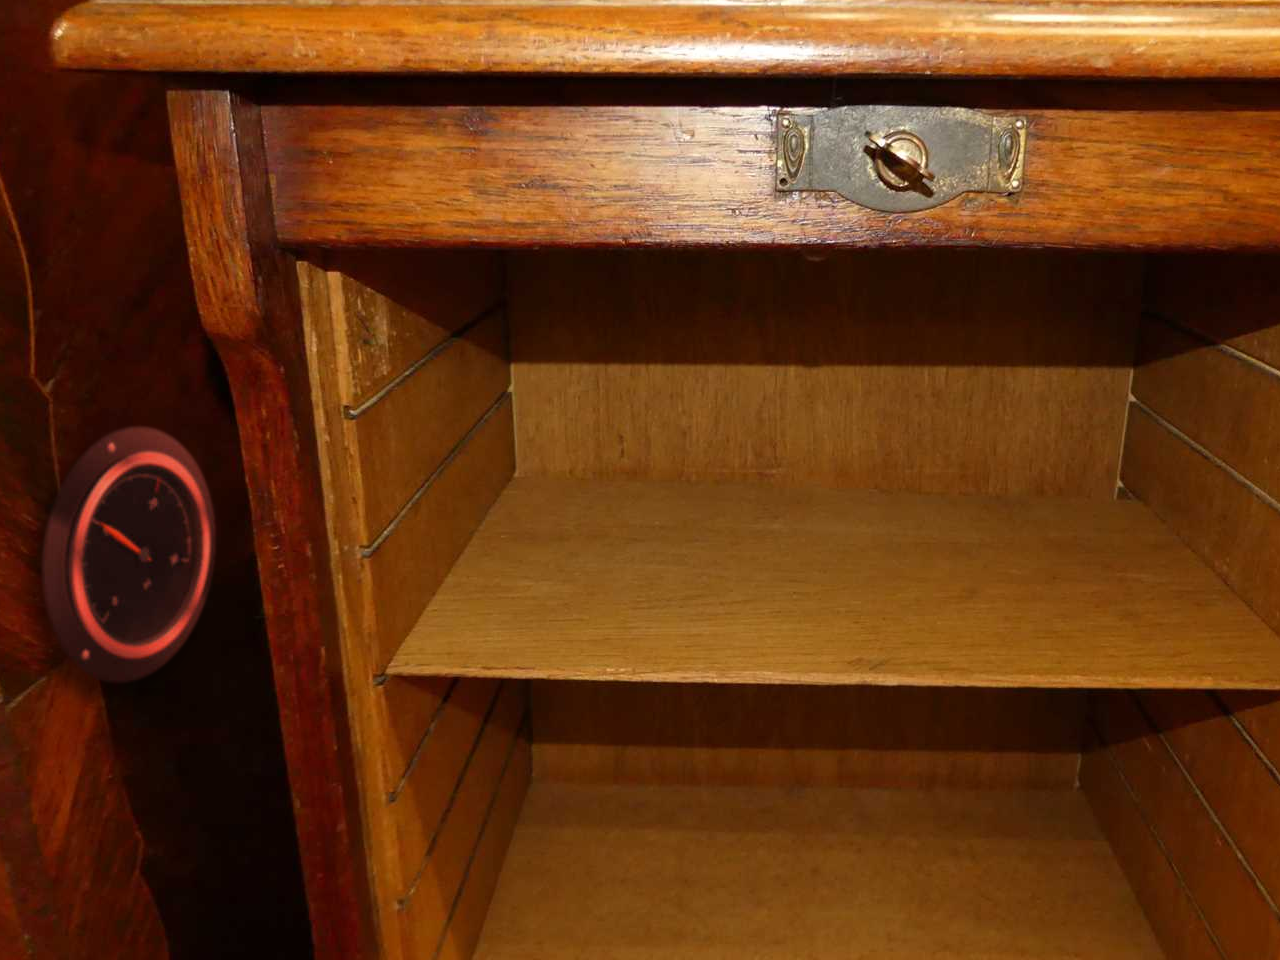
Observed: 10; µA
